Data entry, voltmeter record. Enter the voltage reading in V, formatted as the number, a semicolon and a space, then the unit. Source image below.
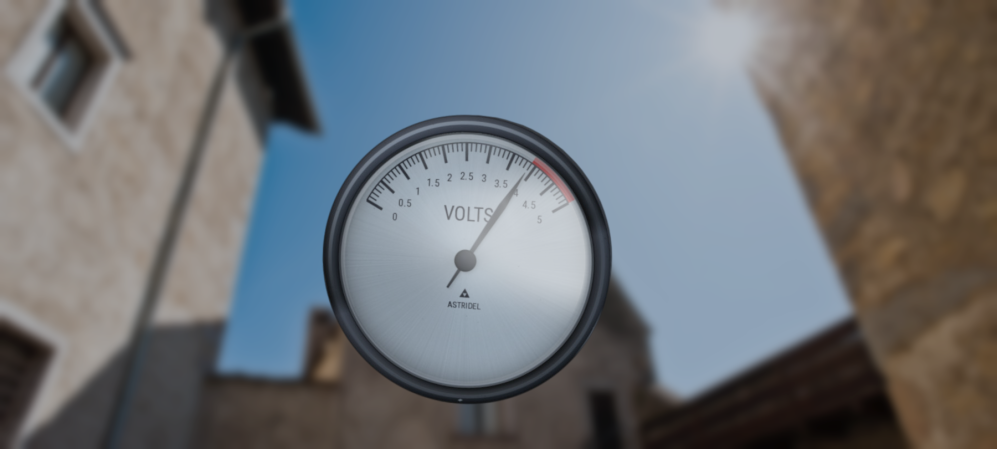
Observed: 3.9; V
